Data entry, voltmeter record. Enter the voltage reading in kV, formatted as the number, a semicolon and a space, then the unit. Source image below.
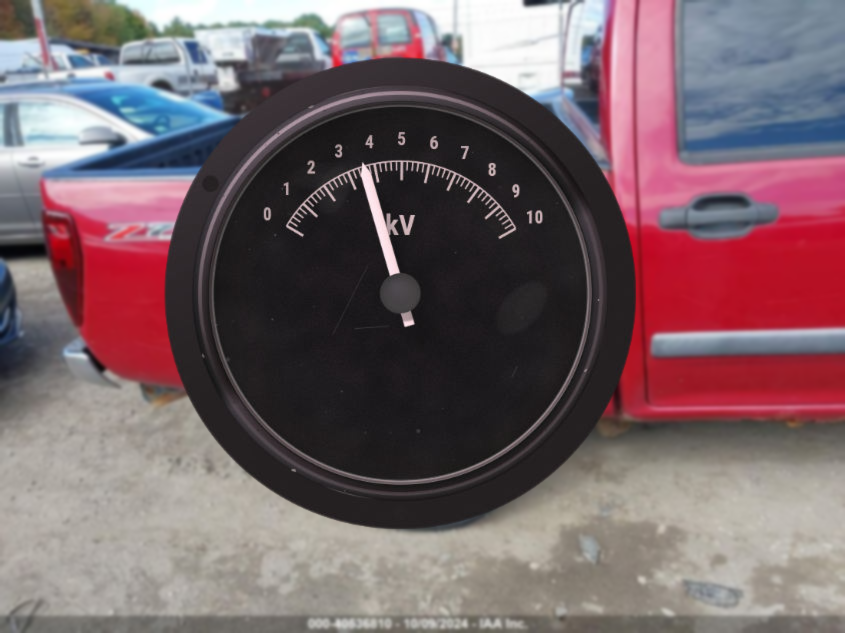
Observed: 3.6; kV
